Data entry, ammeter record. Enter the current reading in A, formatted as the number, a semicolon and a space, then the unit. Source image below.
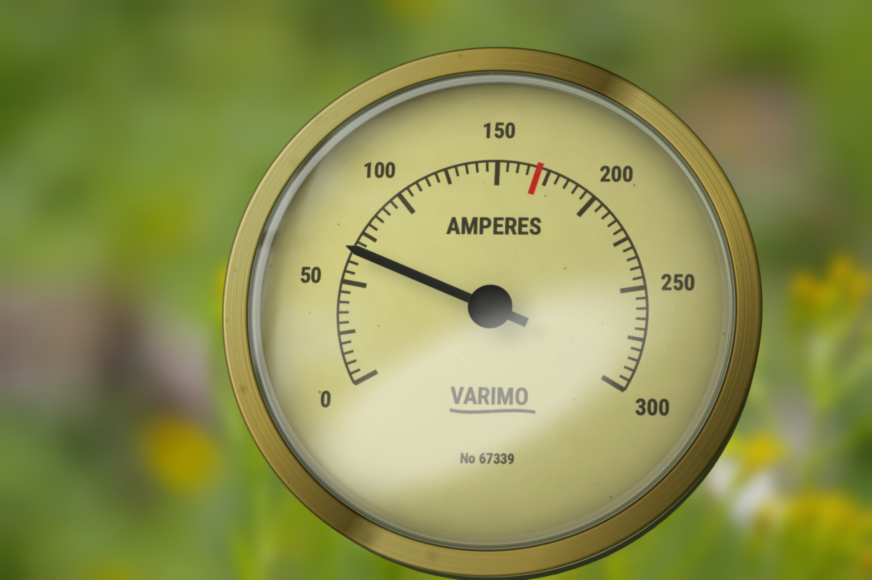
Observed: 65; A
